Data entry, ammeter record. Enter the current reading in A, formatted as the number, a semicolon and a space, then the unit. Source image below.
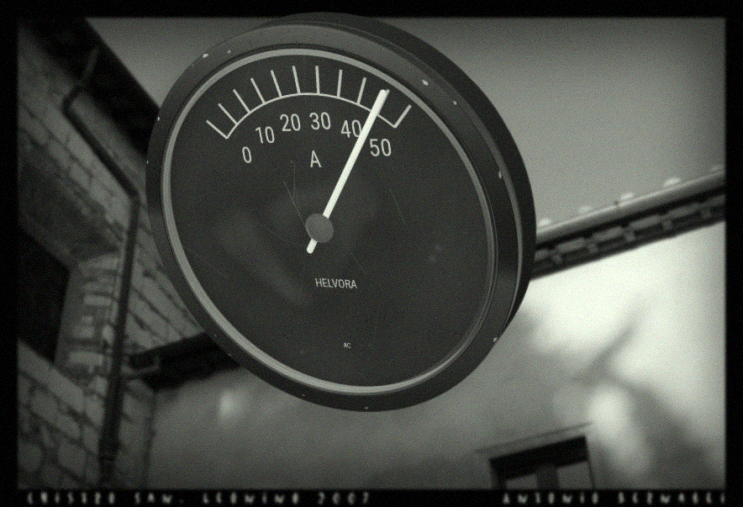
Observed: 45; A
